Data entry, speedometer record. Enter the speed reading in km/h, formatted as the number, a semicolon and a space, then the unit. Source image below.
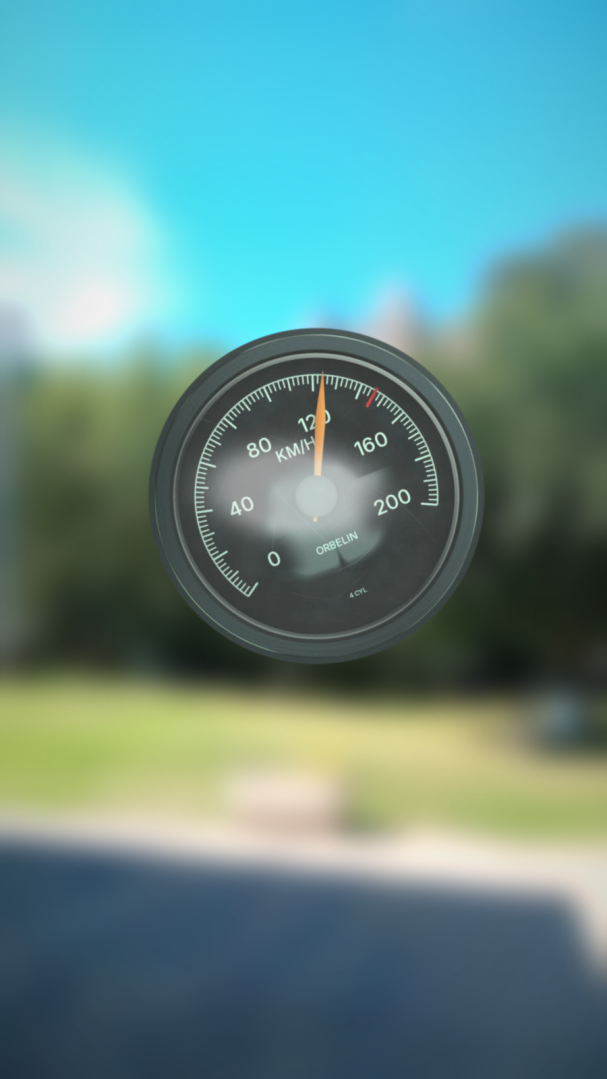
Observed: 124; km/h
